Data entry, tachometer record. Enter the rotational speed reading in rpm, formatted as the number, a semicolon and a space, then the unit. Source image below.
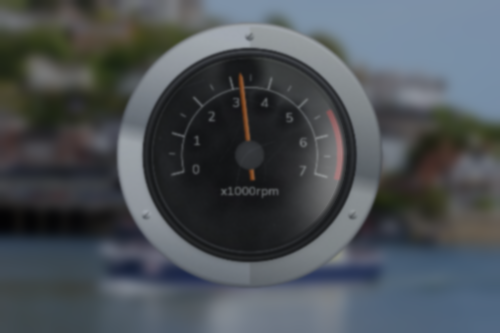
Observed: 3250; rpm
